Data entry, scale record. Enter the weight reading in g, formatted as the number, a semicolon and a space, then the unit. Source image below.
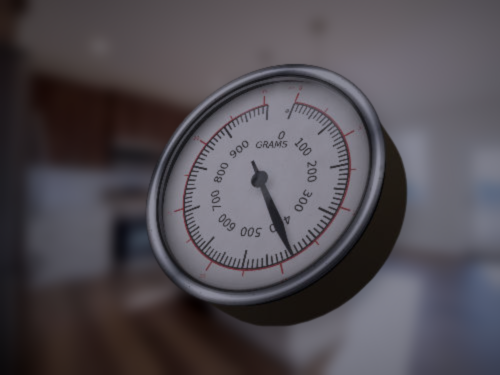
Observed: 400; g
